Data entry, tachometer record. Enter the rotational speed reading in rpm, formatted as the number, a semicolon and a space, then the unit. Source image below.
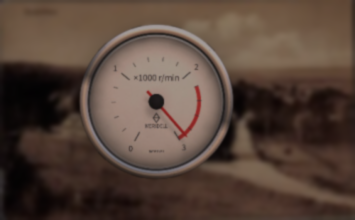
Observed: 2900; rpm
